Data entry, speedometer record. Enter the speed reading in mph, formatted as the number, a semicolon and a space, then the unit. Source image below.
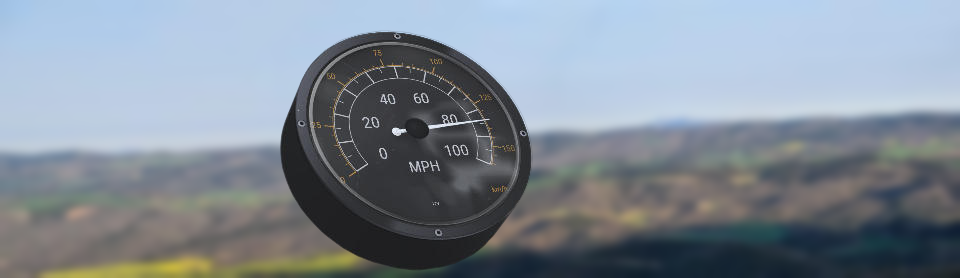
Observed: 85; mph
